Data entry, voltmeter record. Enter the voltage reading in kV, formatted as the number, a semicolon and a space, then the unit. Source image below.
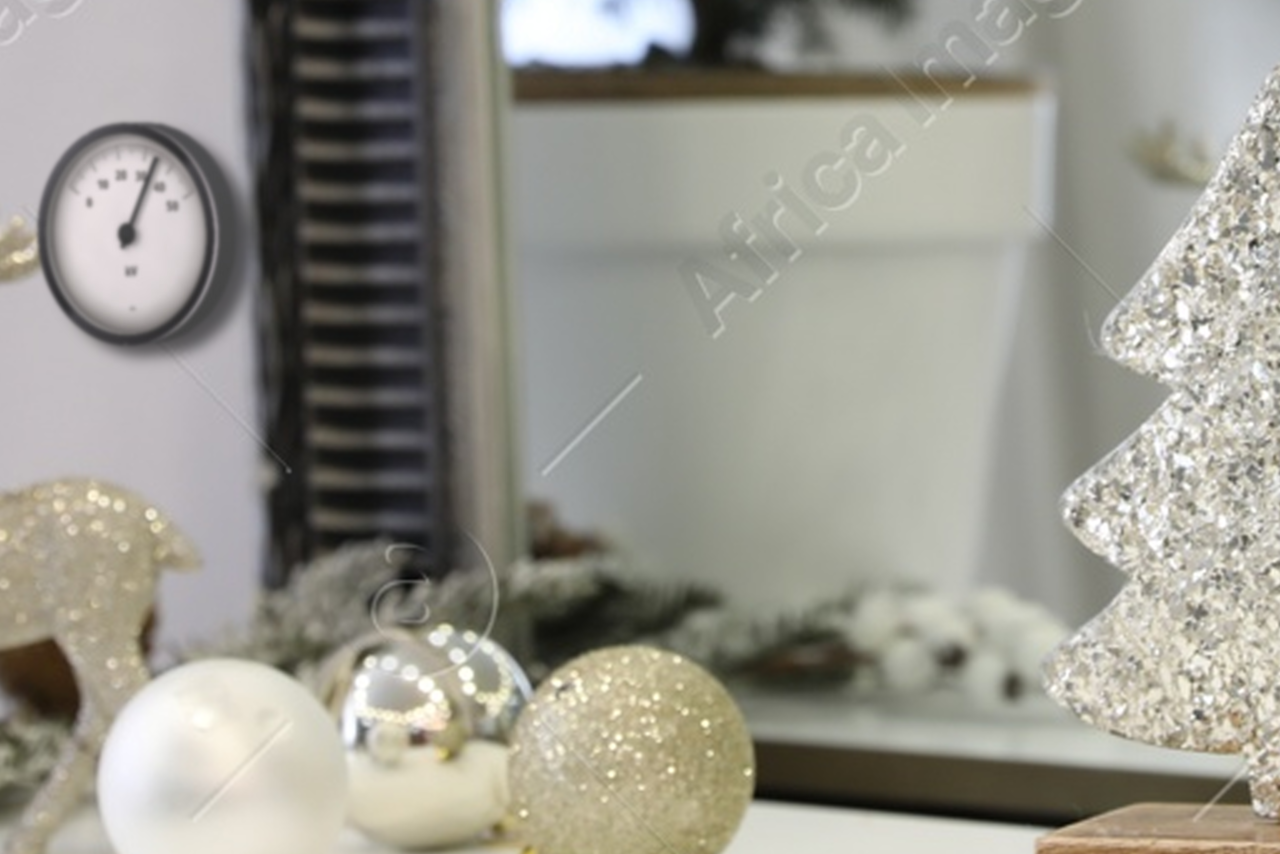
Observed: 35; kV
